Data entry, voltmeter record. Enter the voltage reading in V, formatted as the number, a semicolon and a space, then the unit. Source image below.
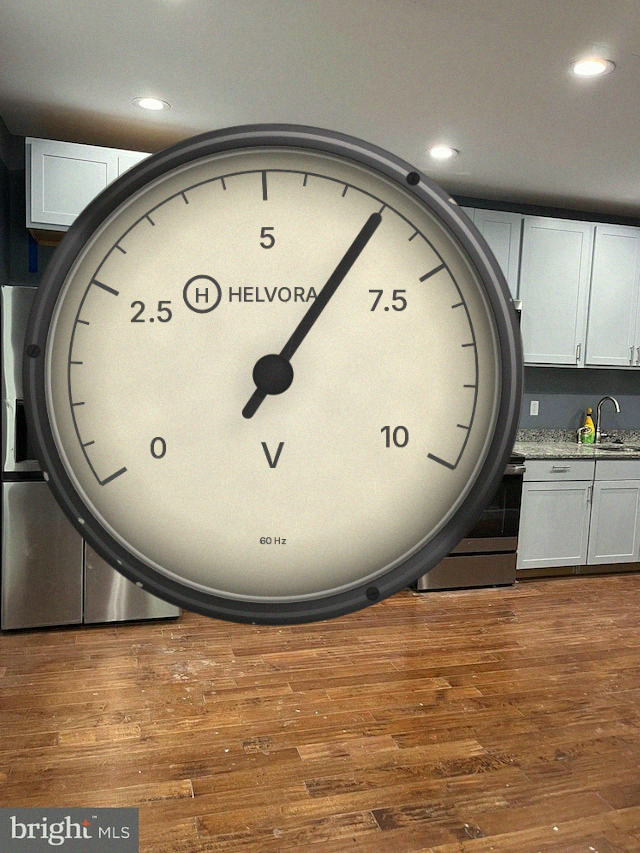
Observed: 6.5; V
